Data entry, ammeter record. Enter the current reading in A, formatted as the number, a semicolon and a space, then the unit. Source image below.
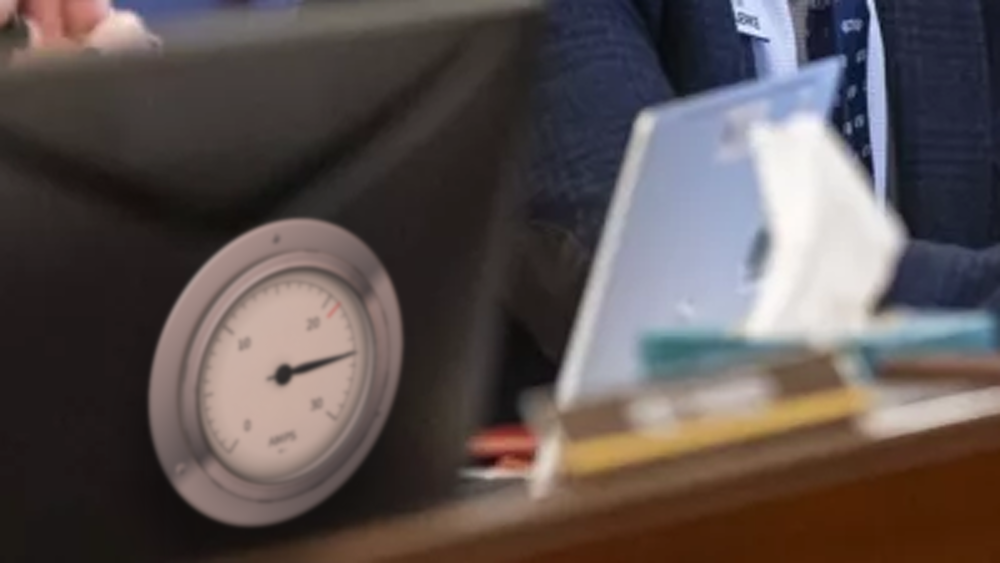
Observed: 25; A
